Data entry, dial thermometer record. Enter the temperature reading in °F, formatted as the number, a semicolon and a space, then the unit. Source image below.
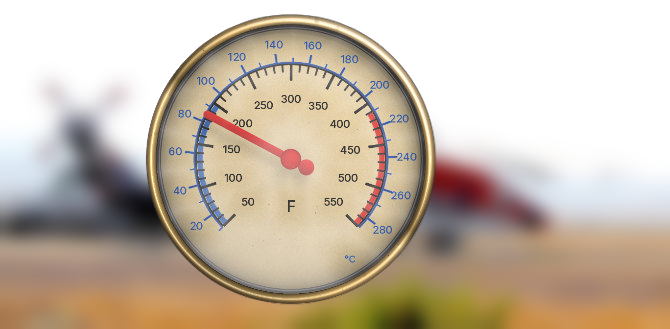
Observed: 185; °F
